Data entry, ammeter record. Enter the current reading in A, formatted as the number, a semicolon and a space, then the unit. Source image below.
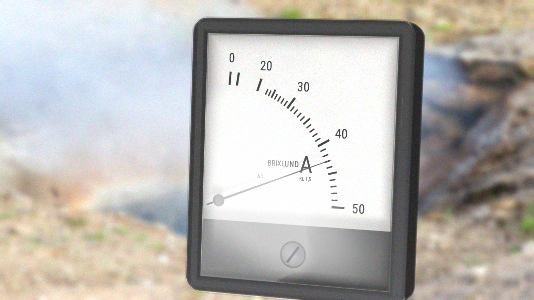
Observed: 43; A
